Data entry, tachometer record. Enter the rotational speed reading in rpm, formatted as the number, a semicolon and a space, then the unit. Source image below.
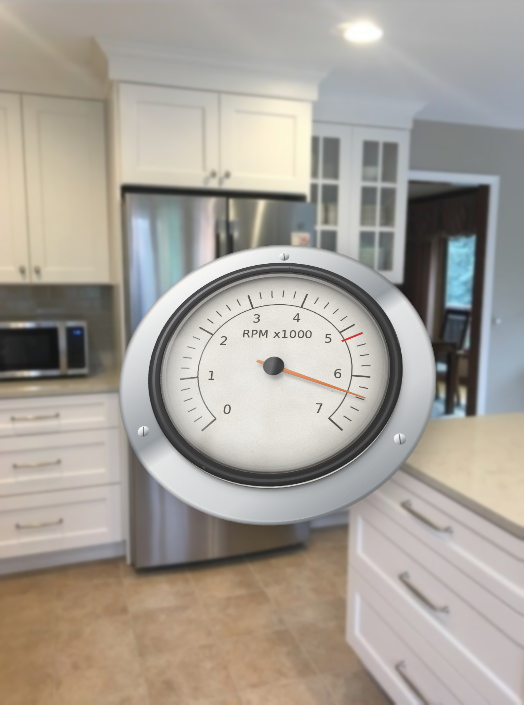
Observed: 6400; rpm
